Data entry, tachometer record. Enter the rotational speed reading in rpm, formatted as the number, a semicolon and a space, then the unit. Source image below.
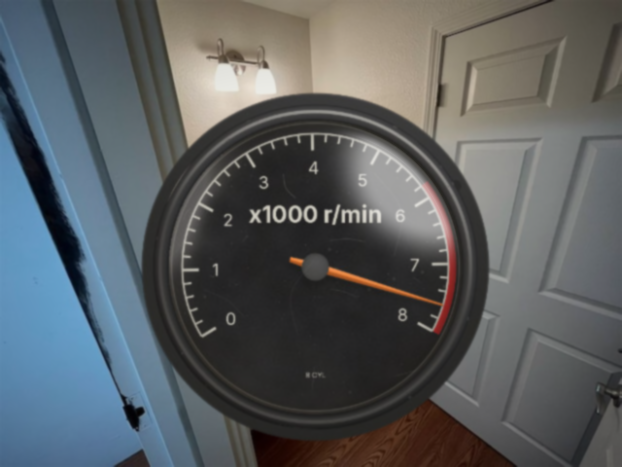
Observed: 7600; rpm
